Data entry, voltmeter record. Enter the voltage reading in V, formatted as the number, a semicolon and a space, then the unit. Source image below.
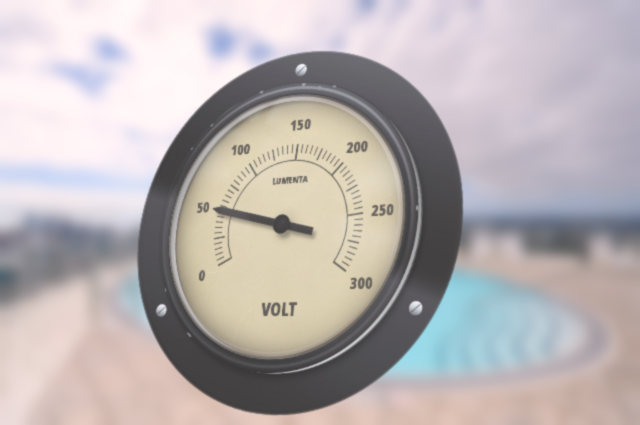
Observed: 50; V
